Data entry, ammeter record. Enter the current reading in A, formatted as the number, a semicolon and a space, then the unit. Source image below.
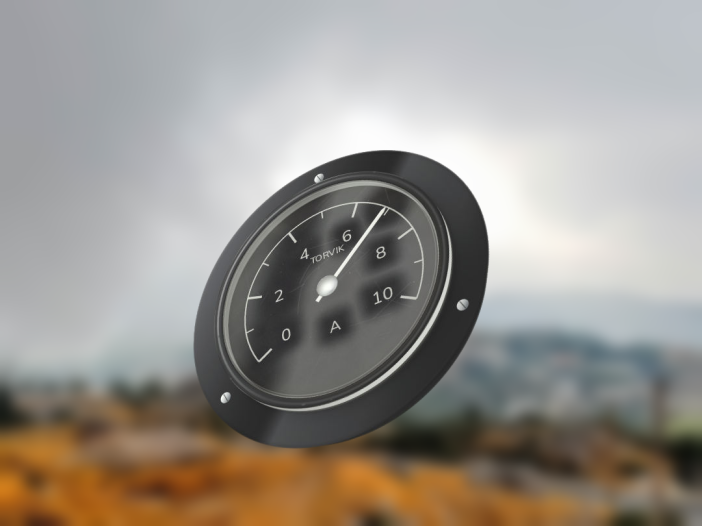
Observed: 7; A
